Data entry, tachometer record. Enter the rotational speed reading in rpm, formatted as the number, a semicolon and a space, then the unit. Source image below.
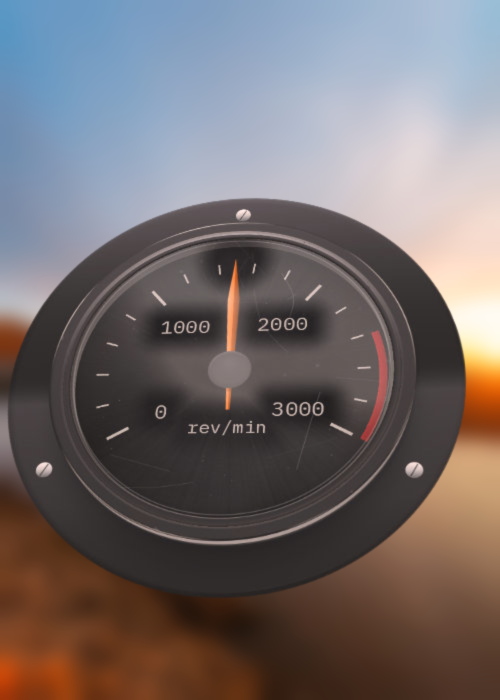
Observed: 1500; rpm
